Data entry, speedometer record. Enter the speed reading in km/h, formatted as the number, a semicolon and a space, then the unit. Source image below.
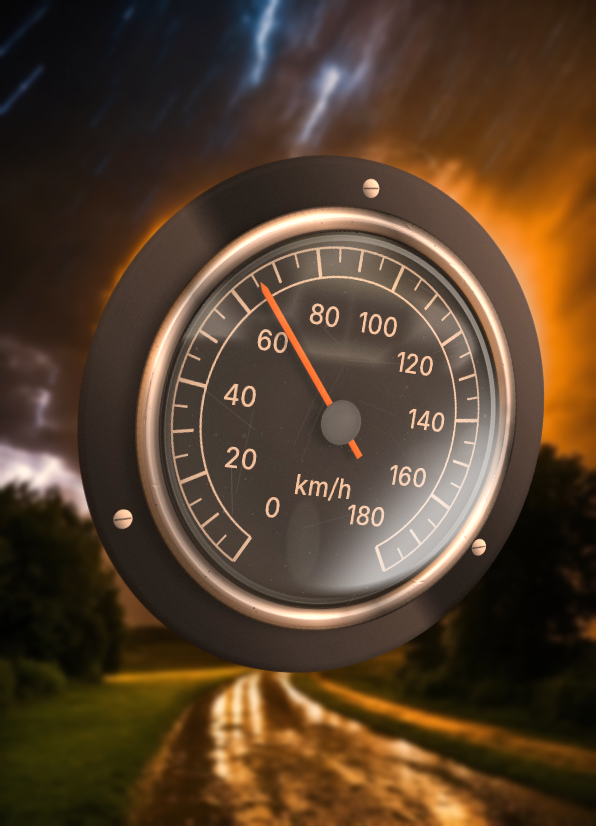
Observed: 65; km/h
